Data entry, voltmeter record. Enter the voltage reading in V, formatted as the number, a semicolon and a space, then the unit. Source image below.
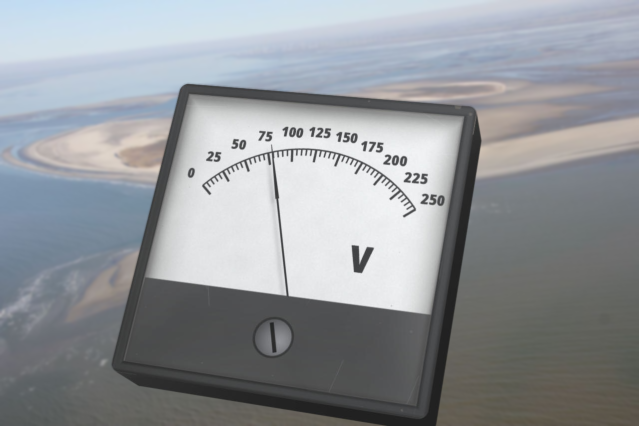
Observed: 80; V
